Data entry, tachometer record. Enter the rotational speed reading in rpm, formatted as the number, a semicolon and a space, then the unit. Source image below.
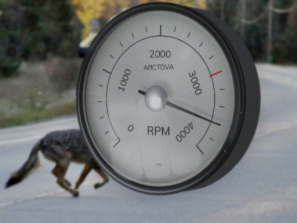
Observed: 3600; rpm
